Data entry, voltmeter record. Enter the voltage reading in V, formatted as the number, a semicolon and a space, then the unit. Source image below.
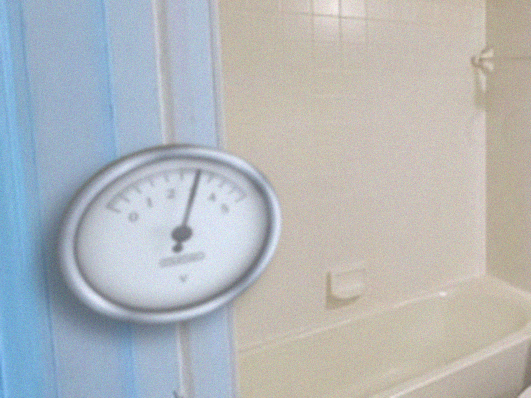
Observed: 3; V
